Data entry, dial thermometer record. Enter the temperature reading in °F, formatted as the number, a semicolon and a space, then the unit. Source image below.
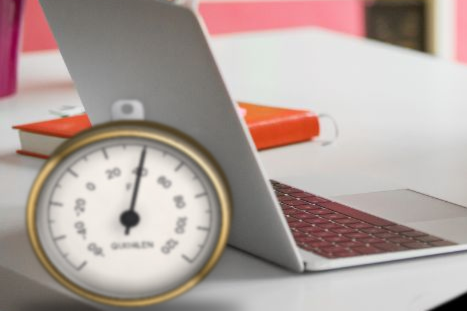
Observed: 40; °F
